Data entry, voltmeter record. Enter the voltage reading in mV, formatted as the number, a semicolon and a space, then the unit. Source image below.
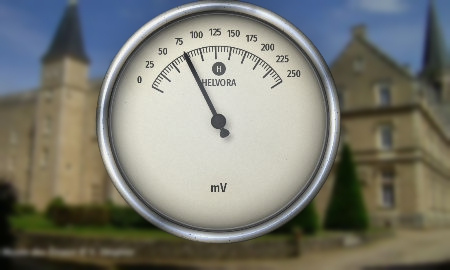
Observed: 75; mV
